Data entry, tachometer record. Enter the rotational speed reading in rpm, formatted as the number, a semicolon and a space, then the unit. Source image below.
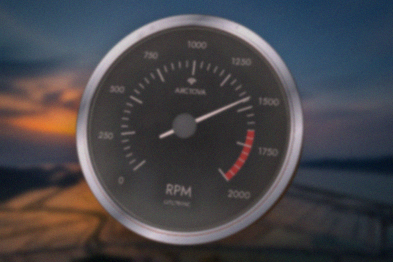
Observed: 1450; rpm
